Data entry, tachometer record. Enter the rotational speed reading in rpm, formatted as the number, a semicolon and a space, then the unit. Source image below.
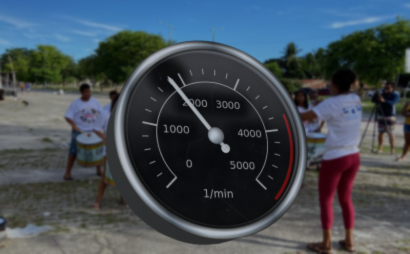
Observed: 1800; rpm
